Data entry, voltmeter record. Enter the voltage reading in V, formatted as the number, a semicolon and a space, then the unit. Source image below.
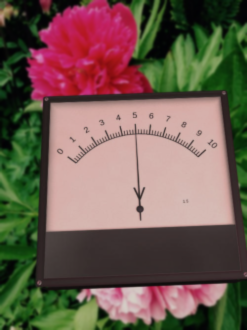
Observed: 5; V
